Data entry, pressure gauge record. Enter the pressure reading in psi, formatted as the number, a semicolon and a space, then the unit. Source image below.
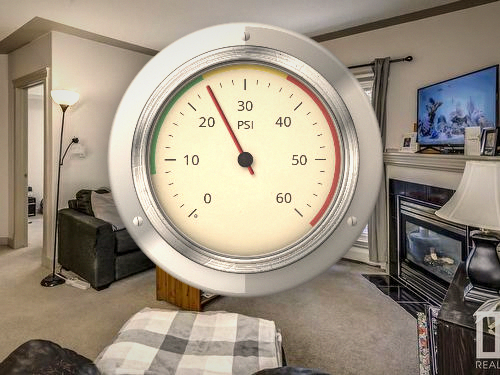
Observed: 24; psi
